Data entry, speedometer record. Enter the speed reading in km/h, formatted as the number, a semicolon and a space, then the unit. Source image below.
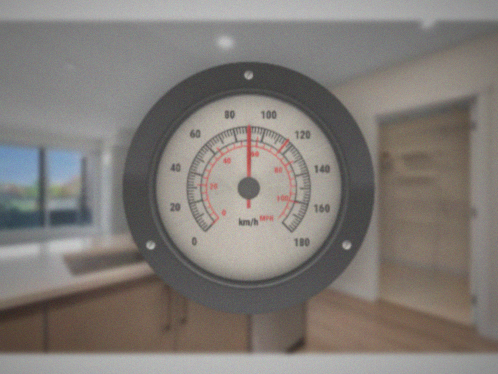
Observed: 90; km/h
